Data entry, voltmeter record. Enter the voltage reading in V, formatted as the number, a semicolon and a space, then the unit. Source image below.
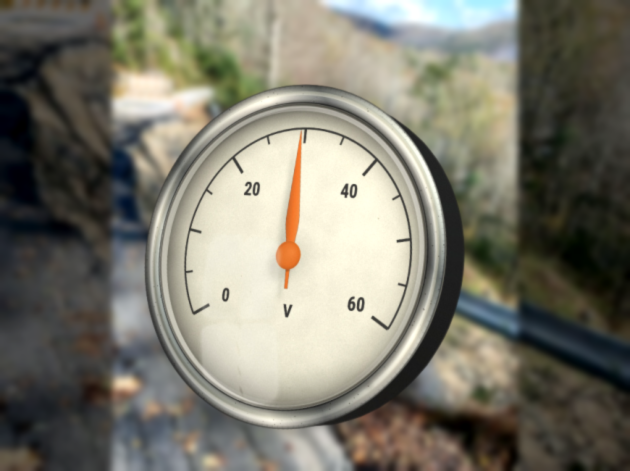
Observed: 30; V
